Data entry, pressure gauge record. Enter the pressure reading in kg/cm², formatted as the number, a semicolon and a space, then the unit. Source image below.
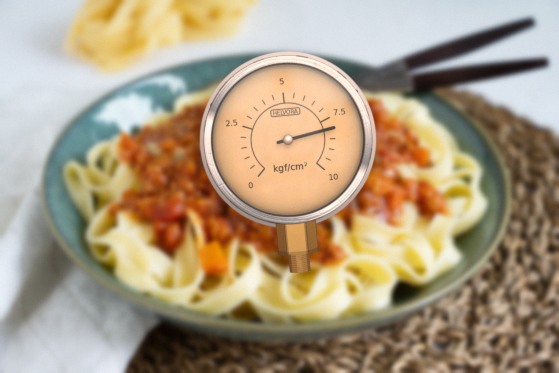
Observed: 8; kg/cm²
